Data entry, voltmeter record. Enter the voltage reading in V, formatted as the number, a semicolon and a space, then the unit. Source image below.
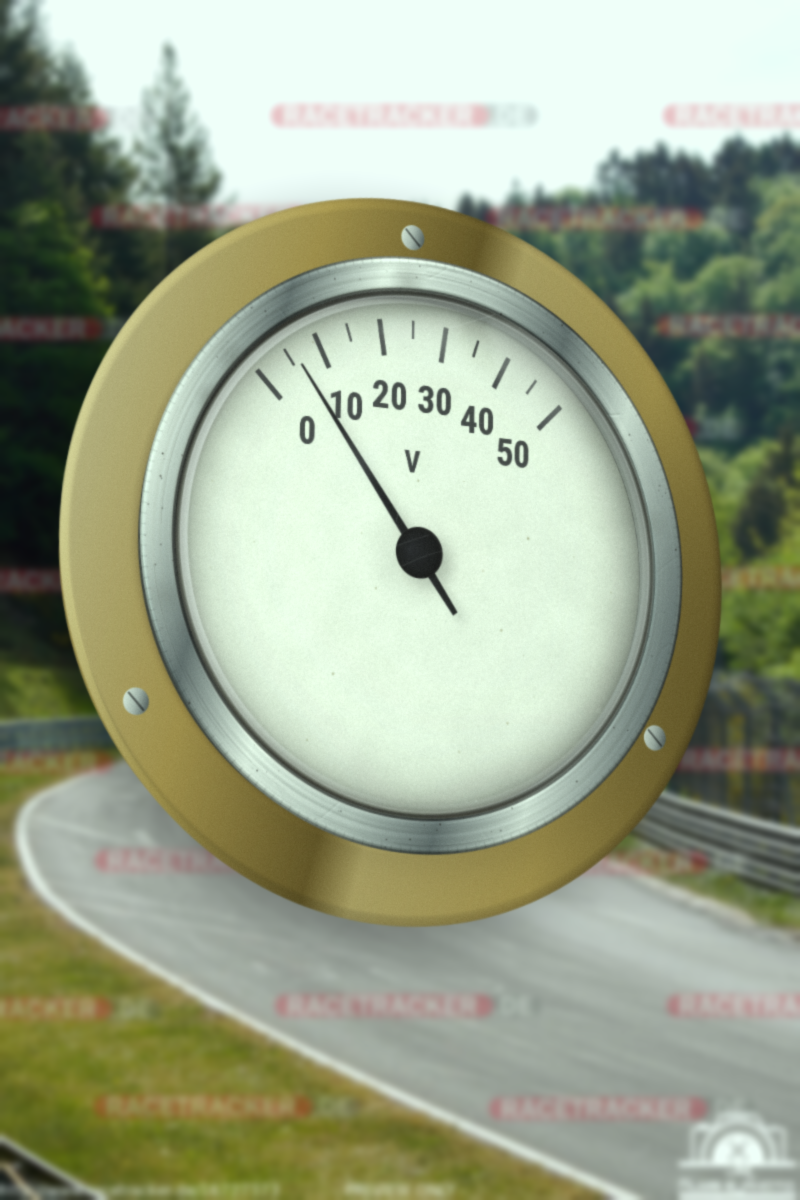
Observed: 5; V
